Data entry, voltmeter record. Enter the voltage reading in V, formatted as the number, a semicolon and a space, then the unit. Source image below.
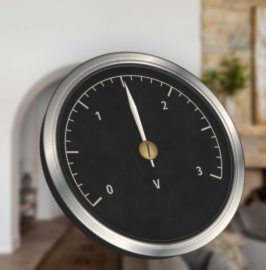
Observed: 1.5; V
